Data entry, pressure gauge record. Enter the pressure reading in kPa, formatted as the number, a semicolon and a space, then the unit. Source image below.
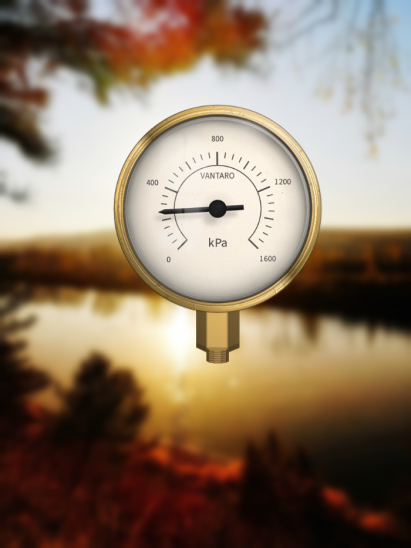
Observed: 250; kPa
